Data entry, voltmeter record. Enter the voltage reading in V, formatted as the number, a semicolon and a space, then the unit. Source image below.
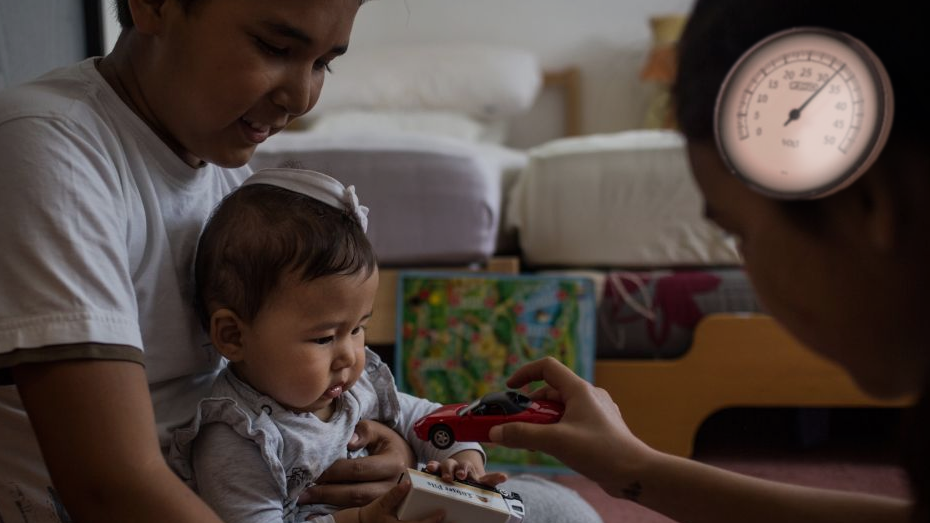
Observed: 32.5; V
